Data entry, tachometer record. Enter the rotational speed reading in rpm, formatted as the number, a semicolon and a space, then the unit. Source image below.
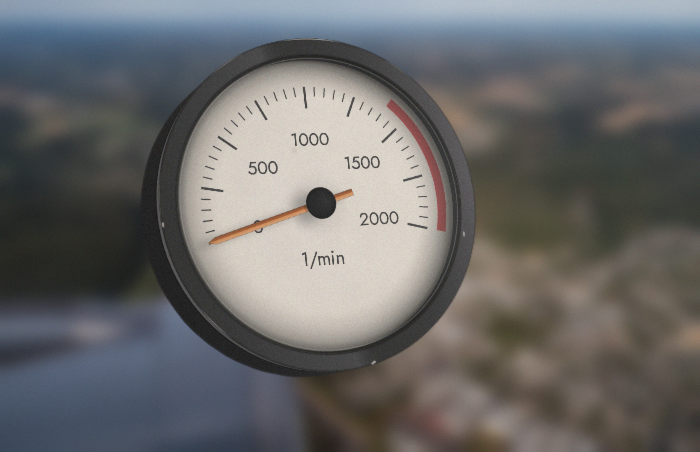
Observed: 0; rpm
